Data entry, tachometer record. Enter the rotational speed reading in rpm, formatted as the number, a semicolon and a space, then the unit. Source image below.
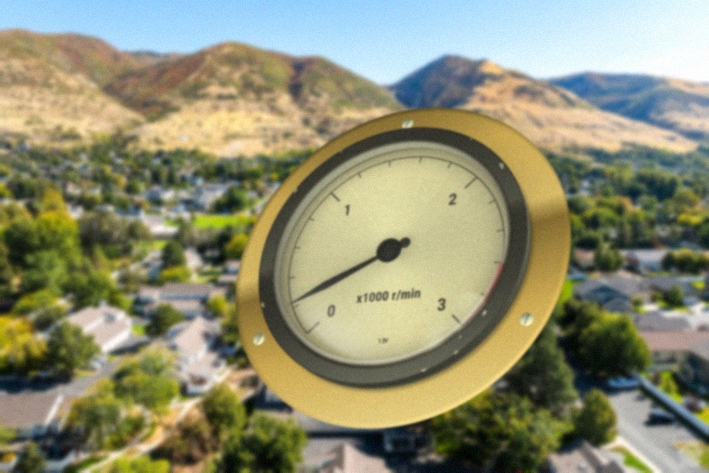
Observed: 200; rpm
